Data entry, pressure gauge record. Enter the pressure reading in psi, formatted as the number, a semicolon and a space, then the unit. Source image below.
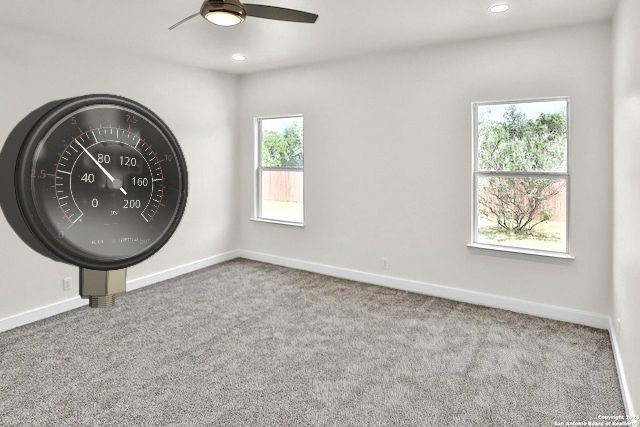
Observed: 65; psi
